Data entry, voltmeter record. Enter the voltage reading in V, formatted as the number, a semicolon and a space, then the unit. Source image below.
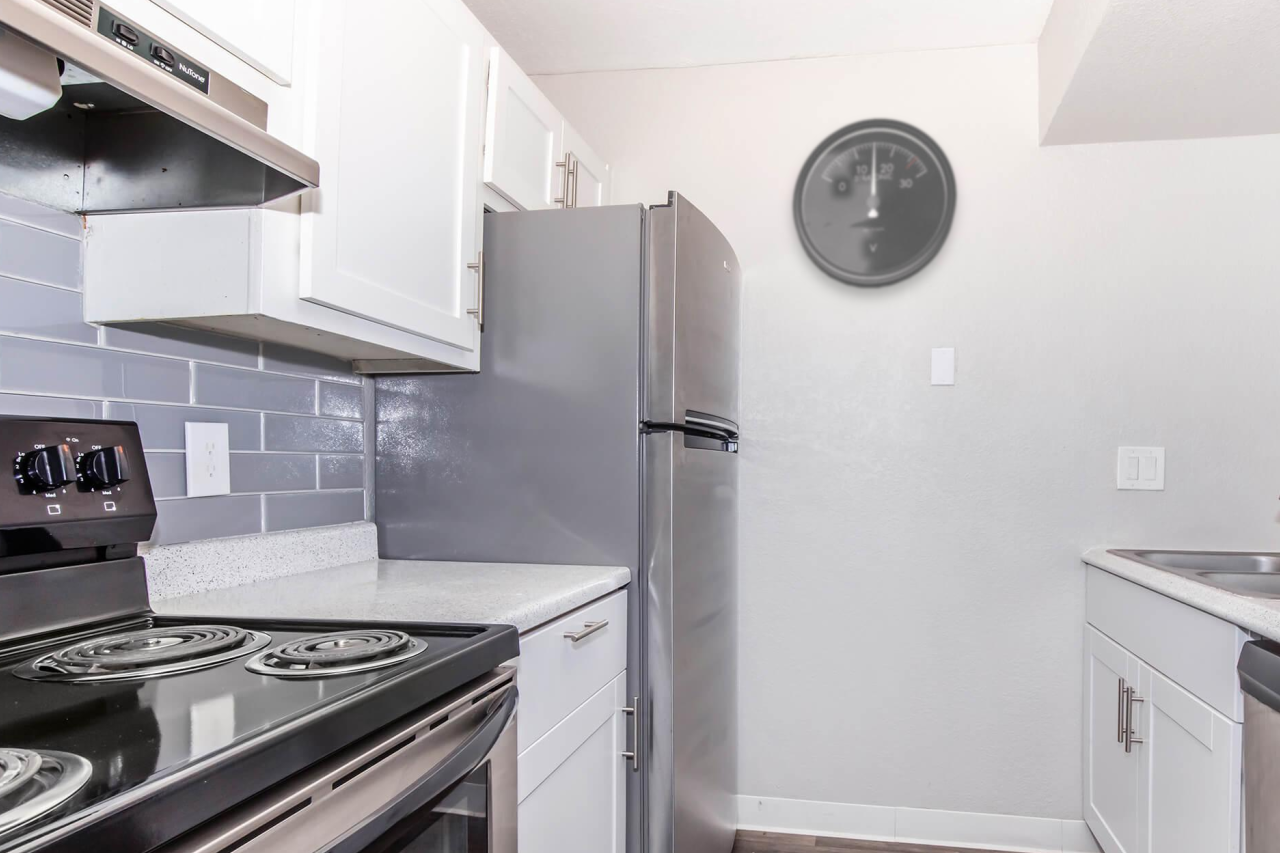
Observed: 15; V
